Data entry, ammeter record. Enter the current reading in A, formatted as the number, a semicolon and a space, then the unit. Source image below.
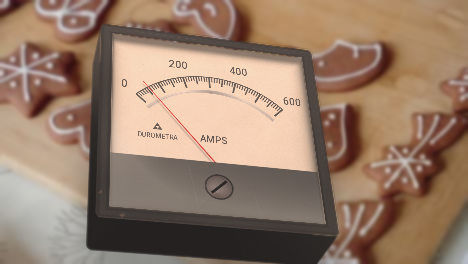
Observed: 50; A
